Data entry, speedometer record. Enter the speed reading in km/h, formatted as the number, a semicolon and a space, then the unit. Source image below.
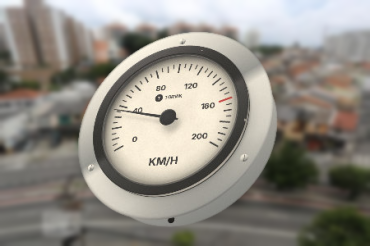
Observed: 35; km/h
